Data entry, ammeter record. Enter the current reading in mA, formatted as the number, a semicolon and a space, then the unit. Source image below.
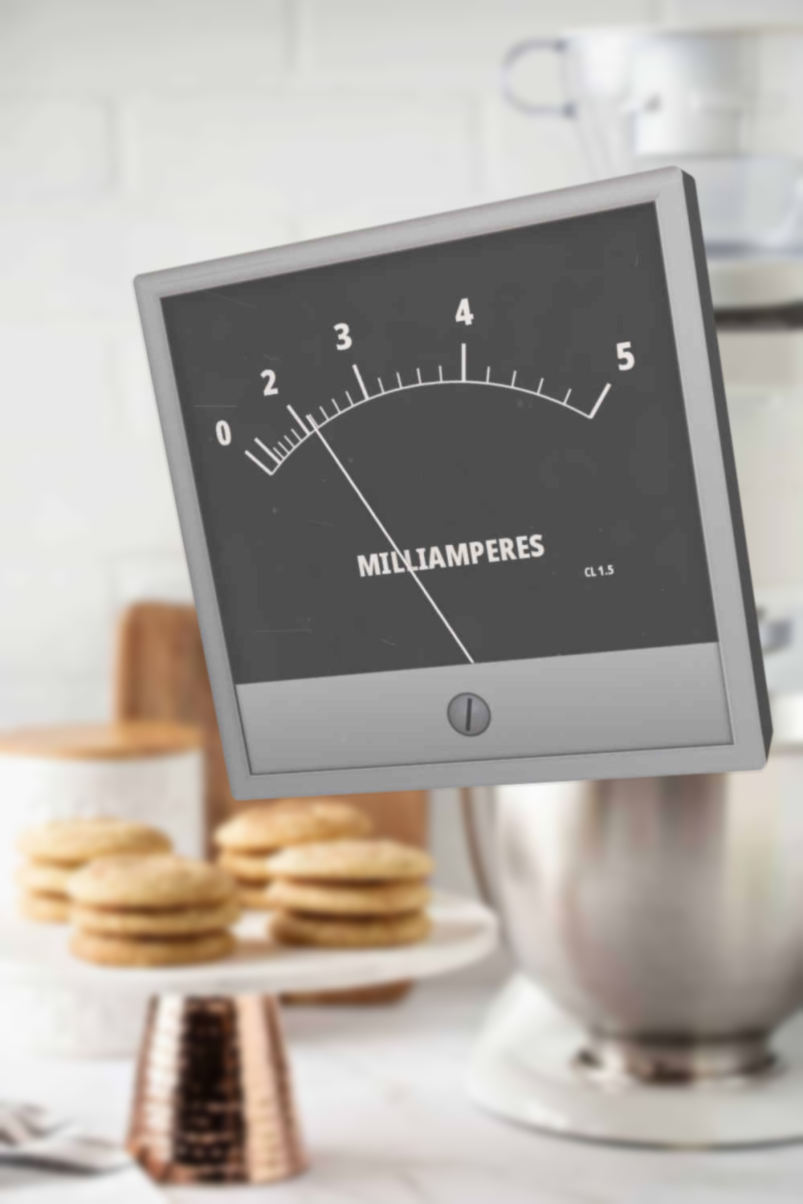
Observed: 2.2; mA
